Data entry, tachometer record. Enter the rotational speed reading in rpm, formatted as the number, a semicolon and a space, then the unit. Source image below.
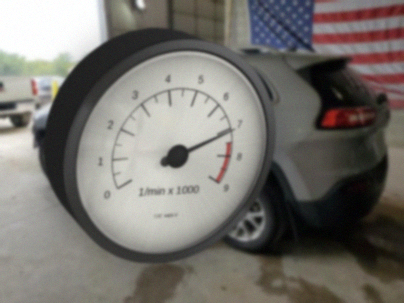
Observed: 7000; rpm
